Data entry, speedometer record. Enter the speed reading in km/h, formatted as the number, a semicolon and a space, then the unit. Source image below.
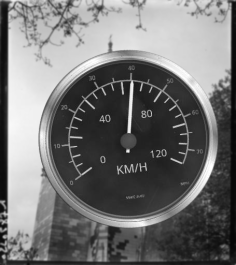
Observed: 65; km/h
